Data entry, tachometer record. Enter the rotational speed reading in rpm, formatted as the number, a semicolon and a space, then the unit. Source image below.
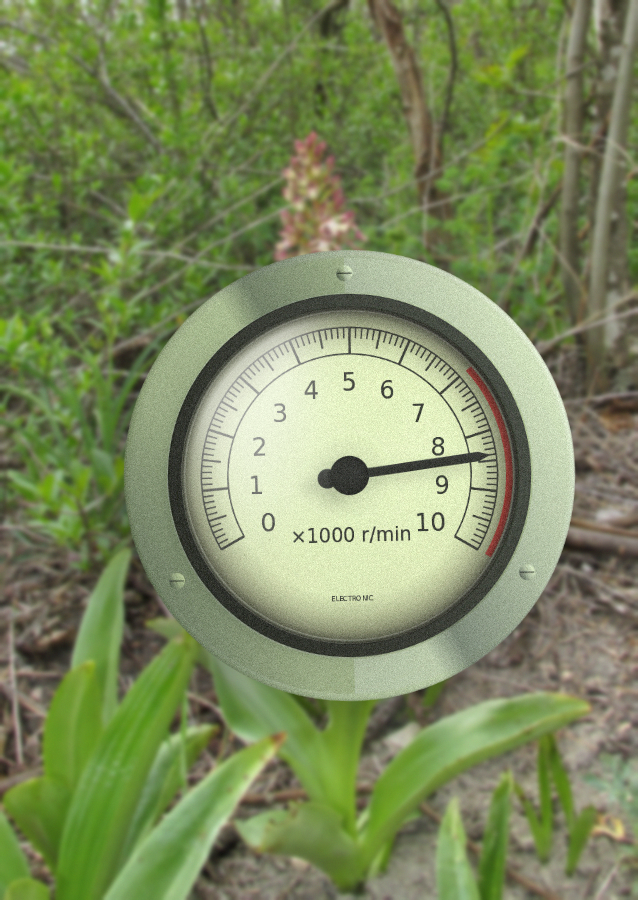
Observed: 8400; rpm
